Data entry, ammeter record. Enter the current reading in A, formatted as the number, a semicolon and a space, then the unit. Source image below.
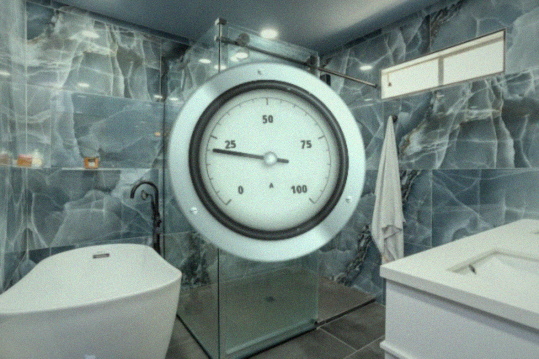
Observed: 20; A
